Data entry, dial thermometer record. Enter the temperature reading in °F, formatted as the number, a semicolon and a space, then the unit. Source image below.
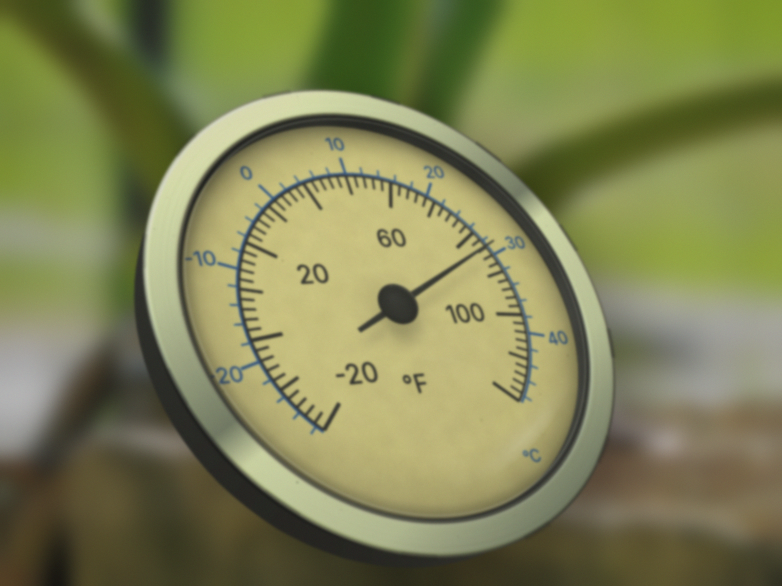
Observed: 84; °F
